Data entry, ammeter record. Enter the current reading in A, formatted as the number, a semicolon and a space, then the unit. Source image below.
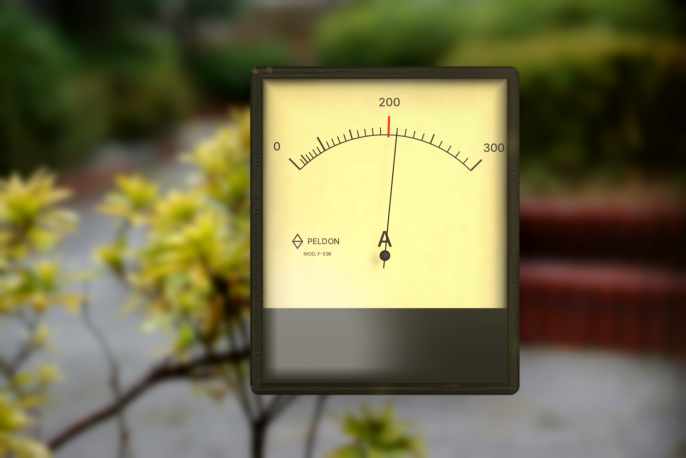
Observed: 210; A
